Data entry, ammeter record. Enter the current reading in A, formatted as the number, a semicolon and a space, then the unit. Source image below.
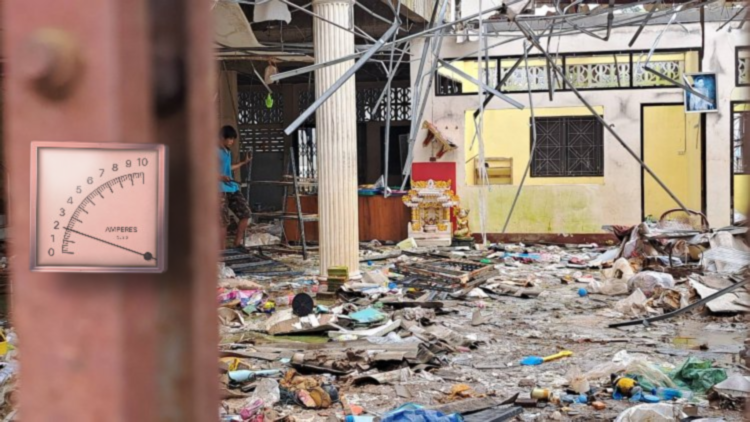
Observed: 2; A
